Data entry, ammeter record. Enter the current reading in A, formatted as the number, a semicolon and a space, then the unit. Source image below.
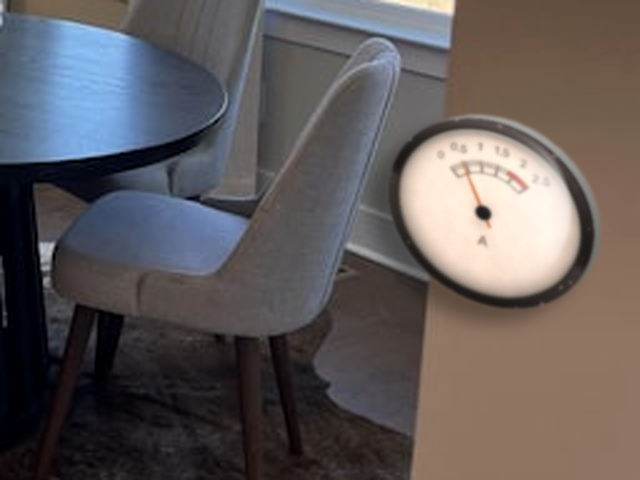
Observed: 0.5; A
